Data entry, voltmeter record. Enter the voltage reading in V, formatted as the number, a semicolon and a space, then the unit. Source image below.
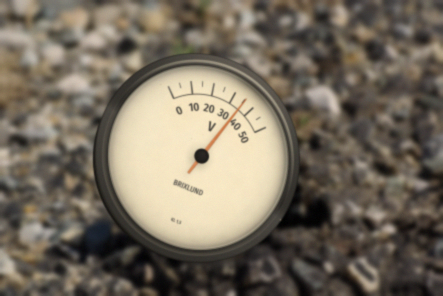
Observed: 35; V
